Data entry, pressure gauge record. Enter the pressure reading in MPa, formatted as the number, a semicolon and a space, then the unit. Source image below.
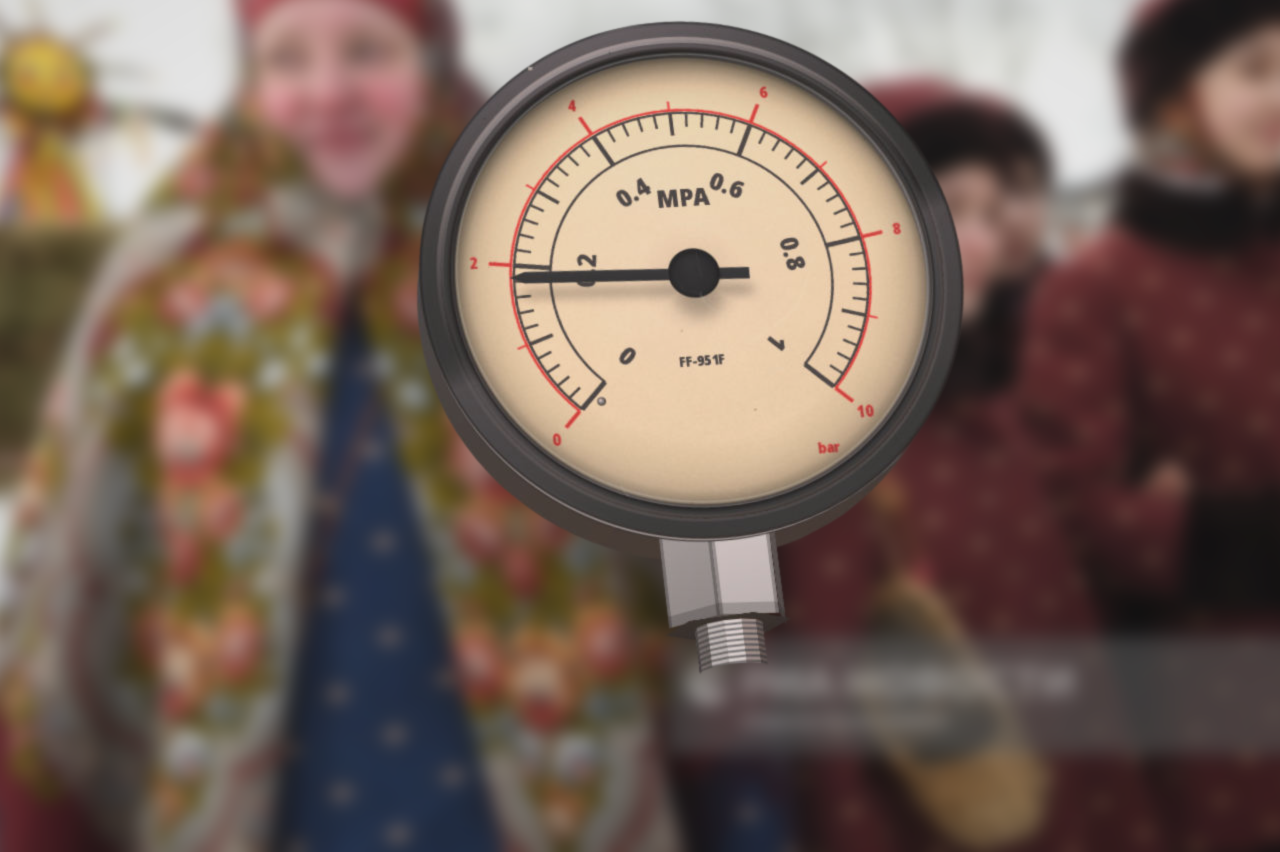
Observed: 0.18; MPa
